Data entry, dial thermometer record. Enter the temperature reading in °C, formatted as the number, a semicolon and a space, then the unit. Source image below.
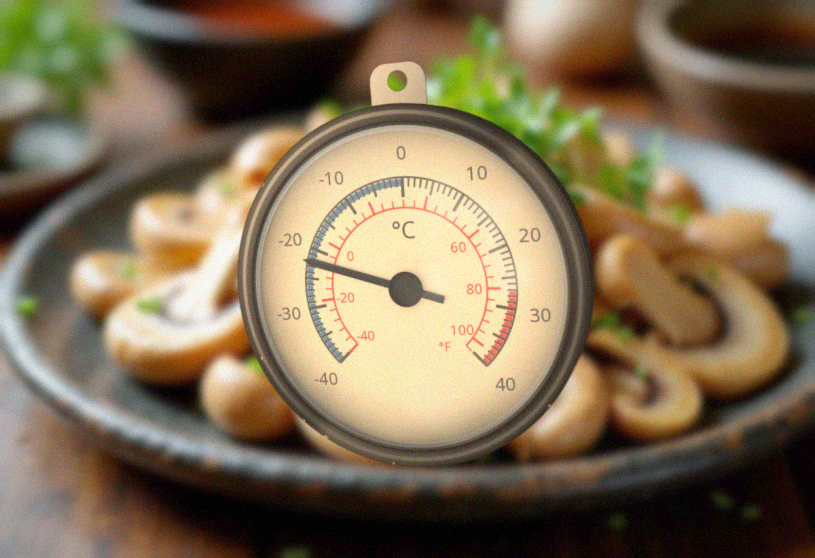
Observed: -22; °C
